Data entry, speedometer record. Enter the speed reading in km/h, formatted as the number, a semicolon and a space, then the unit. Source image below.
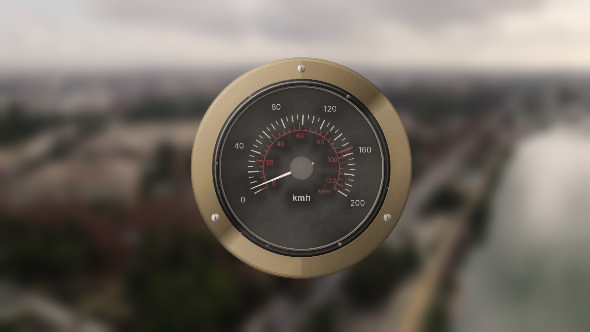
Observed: 5; km/h
